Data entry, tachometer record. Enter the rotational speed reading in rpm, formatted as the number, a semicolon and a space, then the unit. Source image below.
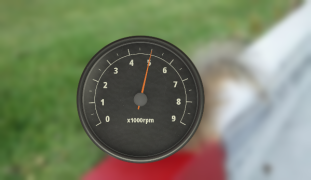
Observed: 5000; rpm
